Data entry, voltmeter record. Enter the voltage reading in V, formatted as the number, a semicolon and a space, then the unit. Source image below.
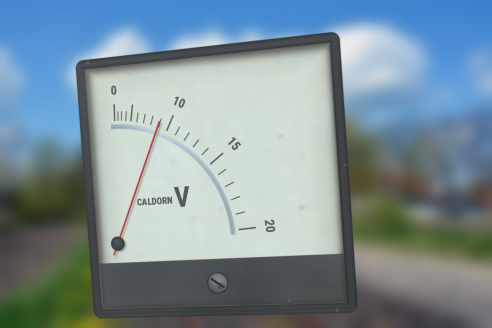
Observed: 9; V
